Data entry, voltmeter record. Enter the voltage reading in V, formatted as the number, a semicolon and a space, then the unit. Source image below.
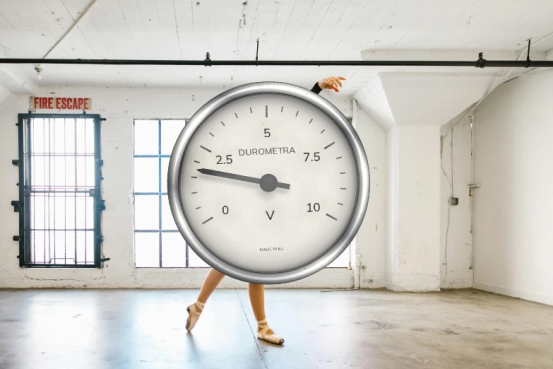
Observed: 1.75; V
